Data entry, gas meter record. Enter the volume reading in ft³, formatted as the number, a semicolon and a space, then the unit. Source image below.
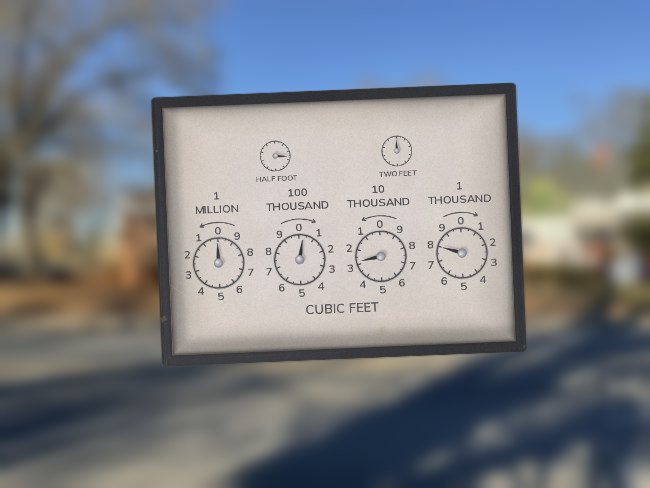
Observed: 2800; ft³
